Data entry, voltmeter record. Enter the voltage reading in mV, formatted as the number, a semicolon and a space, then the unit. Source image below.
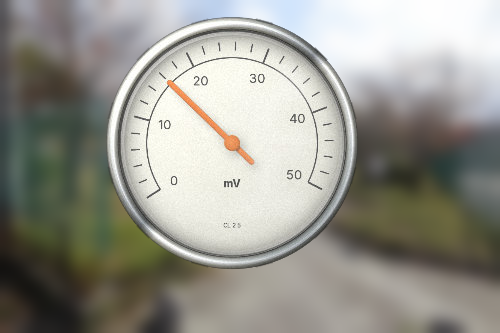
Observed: 16; mV
